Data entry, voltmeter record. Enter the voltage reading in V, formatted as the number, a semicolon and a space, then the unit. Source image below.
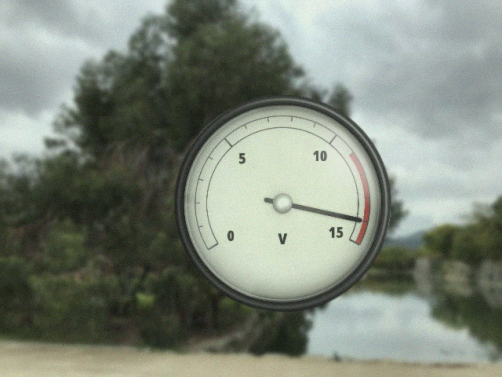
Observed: 14; V
